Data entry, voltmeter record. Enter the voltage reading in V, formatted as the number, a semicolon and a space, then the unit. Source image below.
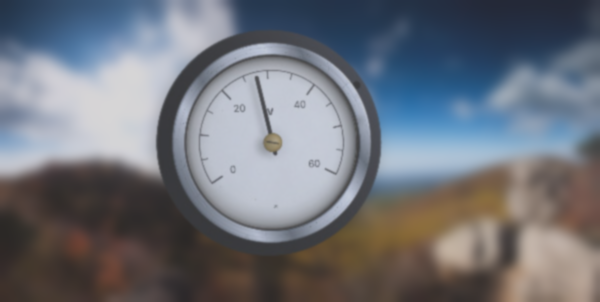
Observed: 27.5; V
